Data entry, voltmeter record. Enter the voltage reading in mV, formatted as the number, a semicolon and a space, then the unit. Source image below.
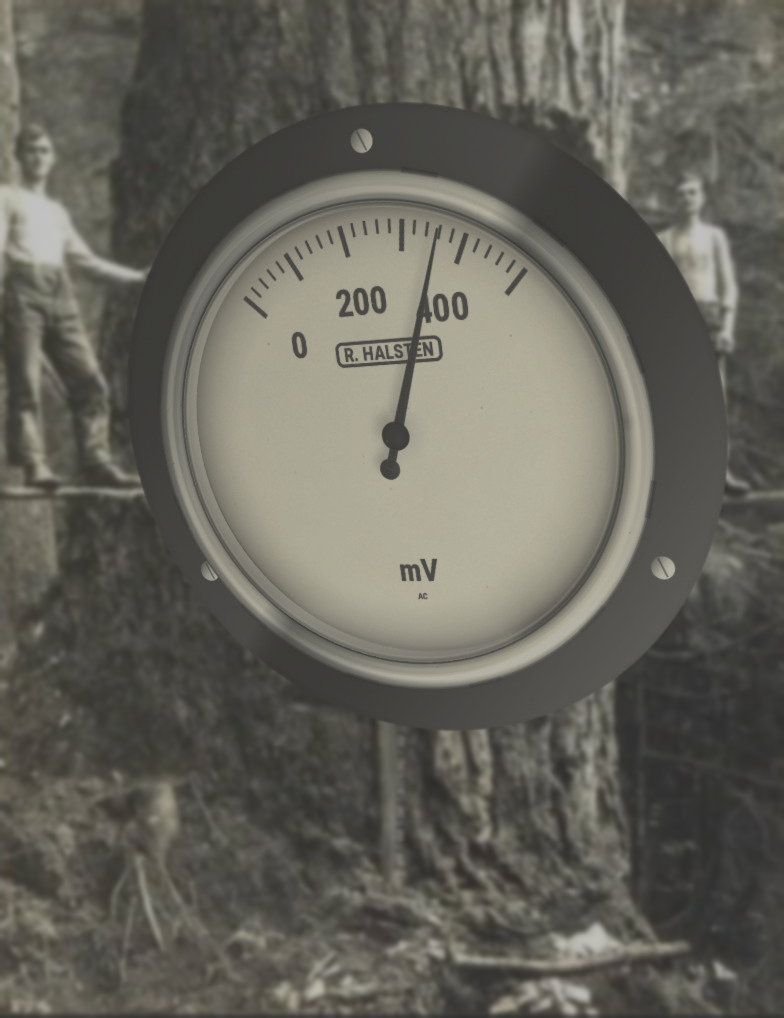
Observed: 360; mV
